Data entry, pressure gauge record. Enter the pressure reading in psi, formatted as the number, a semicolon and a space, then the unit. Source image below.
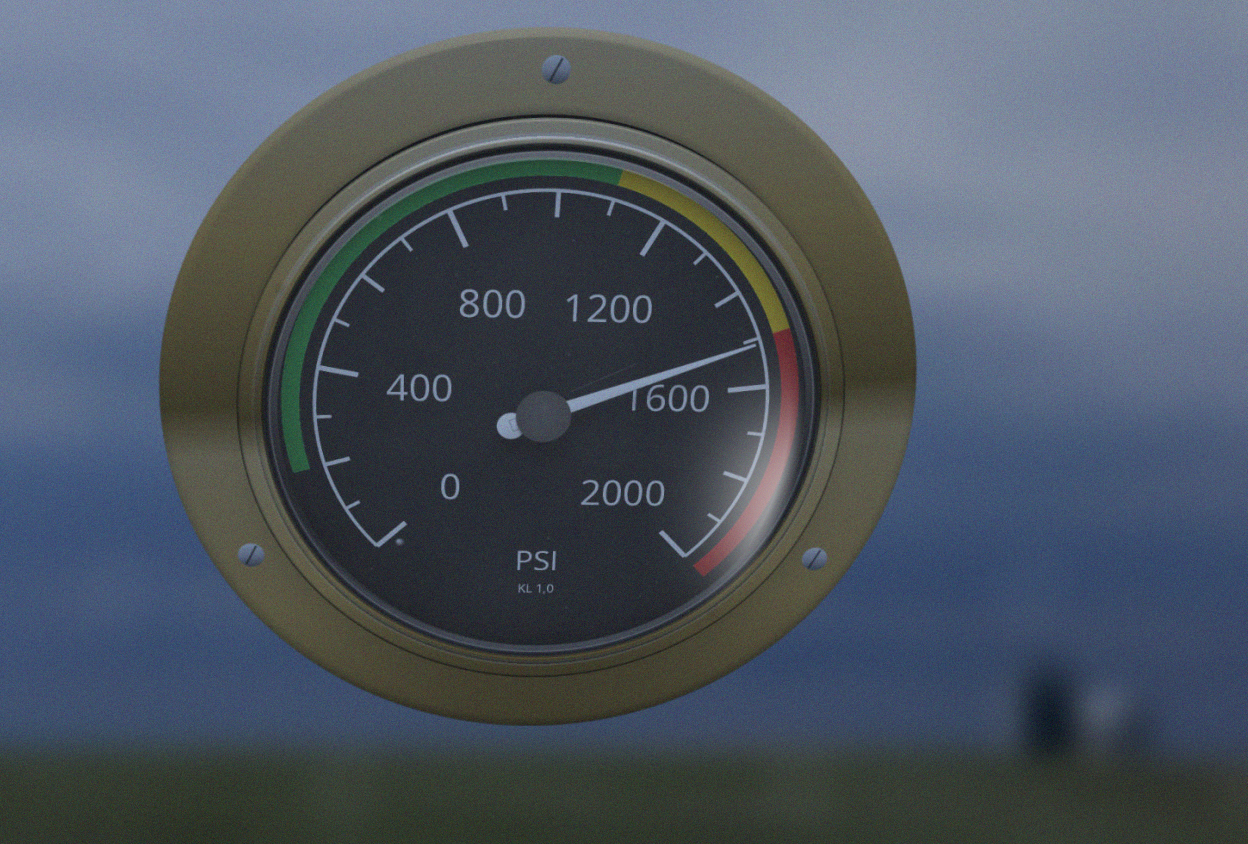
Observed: 1500; psi
